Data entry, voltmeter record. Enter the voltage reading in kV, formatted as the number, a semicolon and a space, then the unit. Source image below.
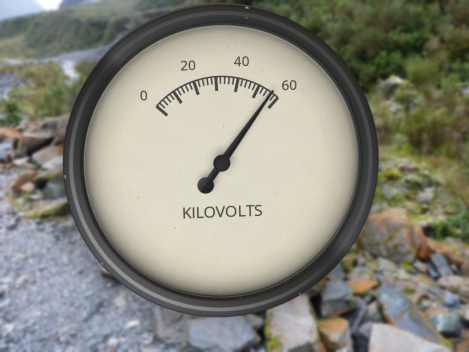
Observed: 56; kV
